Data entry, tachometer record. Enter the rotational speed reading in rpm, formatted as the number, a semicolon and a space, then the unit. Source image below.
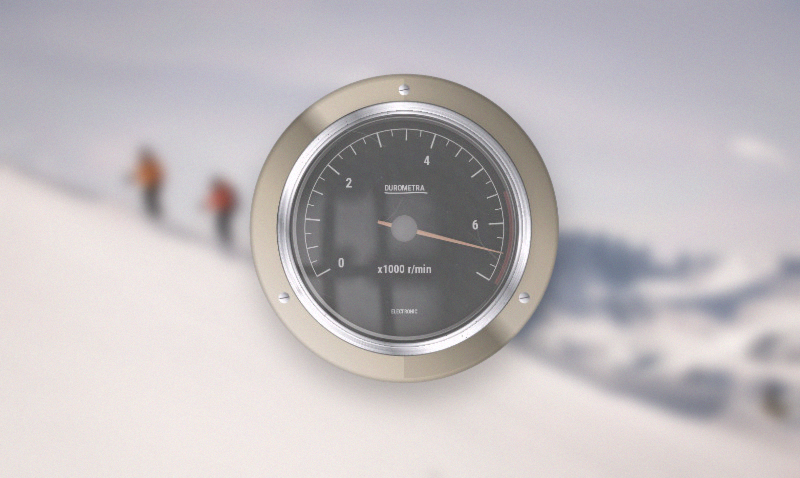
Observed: 6500; rpm
